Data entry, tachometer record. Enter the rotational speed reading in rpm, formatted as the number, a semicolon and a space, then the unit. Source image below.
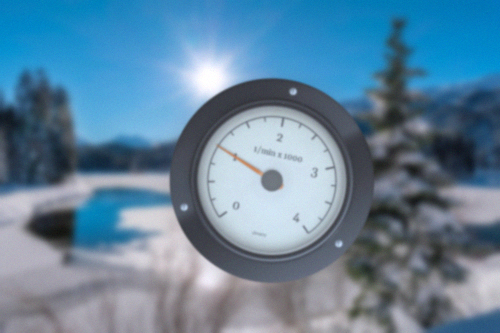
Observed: 1000; rpm
